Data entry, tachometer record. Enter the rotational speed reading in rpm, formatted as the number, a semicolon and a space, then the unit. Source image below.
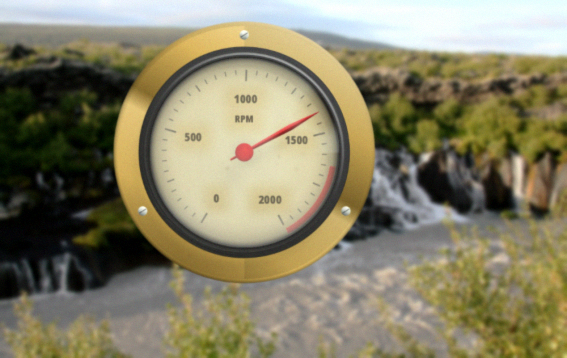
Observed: 1400; rpm
